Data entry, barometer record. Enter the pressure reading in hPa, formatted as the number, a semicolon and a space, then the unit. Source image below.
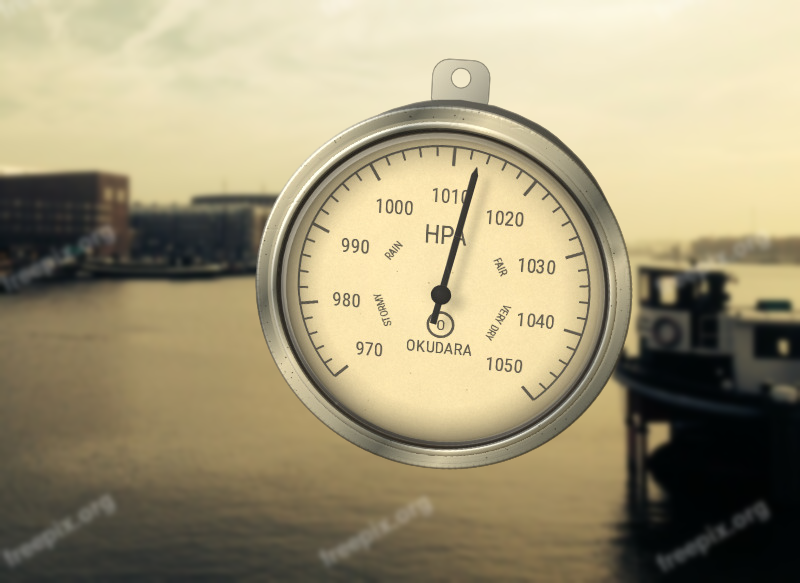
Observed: 1013; hPa
